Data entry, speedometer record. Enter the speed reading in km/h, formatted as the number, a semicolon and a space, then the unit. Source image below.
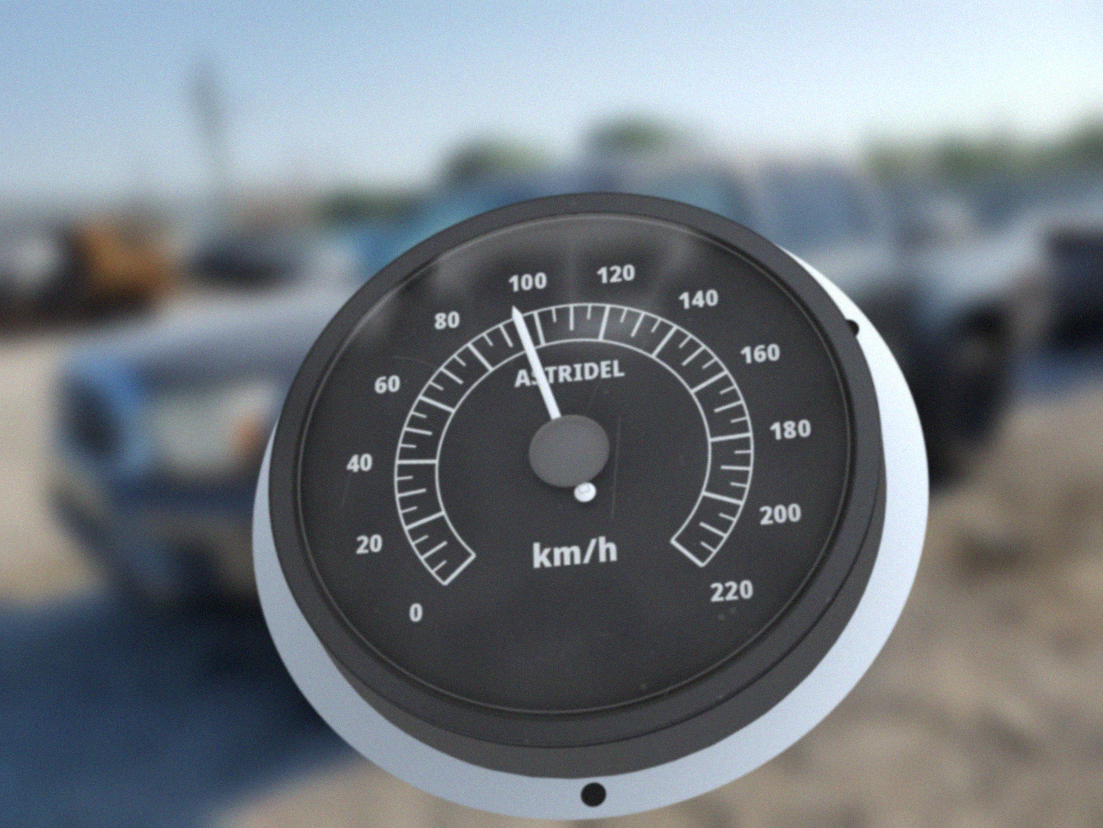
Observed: 95; km/h
